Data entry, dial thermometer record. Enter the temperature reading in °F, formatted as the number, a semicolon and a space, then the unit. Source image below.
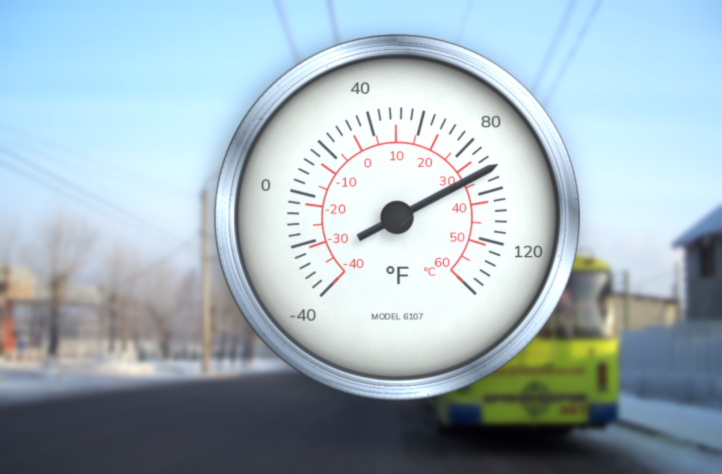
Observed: 92; °F
